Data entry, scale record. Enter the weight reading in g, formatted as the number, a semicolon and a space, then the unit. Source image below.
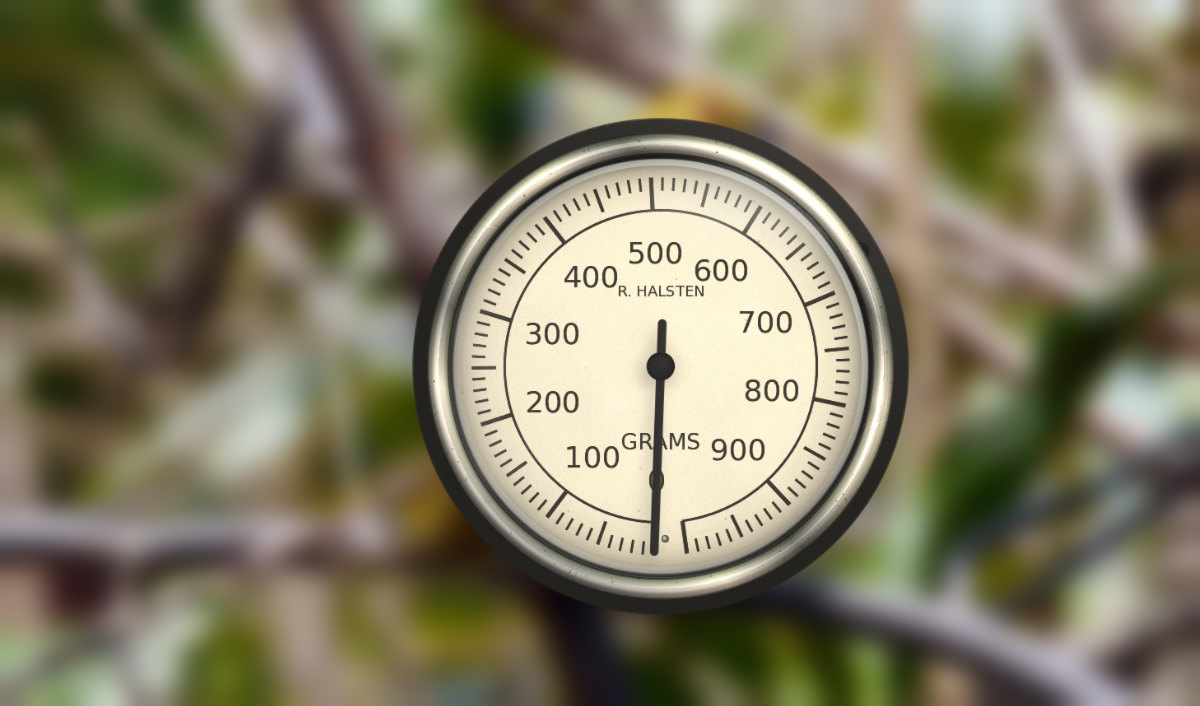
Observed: 0; g
